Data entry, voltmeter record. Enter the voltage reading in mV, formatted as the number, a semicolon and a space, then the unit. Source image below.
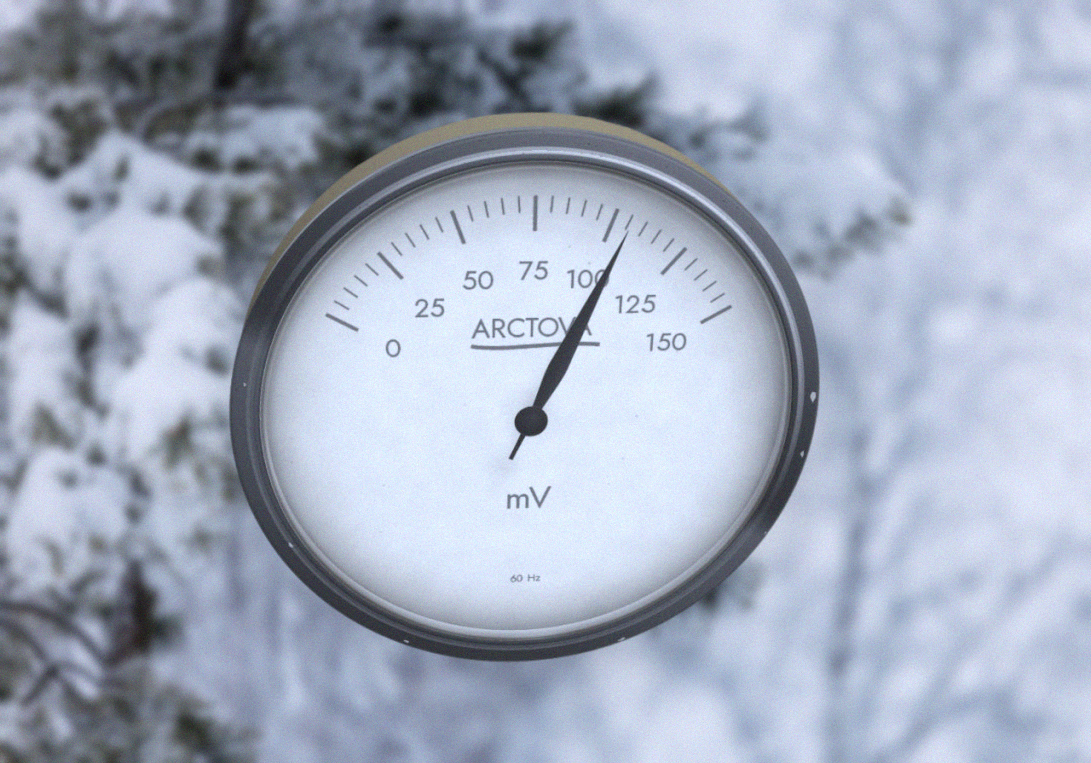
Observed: 105; mV
